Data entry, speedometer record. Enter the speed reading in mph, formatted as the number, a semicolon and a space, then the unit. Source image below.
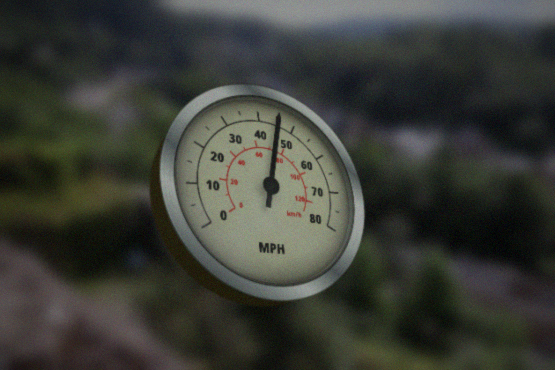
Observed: 45; mph
